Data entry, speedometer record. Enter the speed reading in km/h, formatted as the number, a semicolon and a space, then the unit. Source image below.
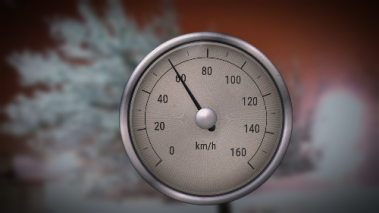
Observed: 60; km/h
